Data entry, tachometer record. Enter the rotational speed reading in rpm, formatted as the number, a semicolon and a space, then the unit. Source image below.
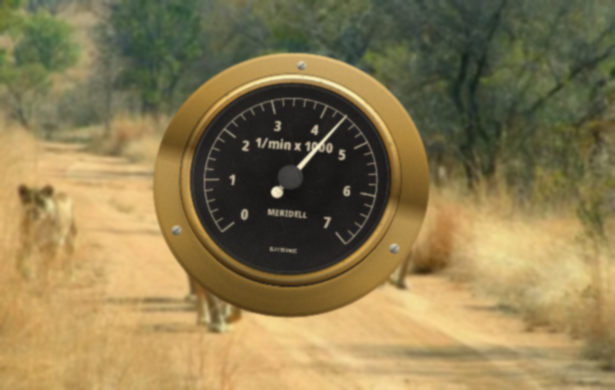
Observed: 4400; rpm
